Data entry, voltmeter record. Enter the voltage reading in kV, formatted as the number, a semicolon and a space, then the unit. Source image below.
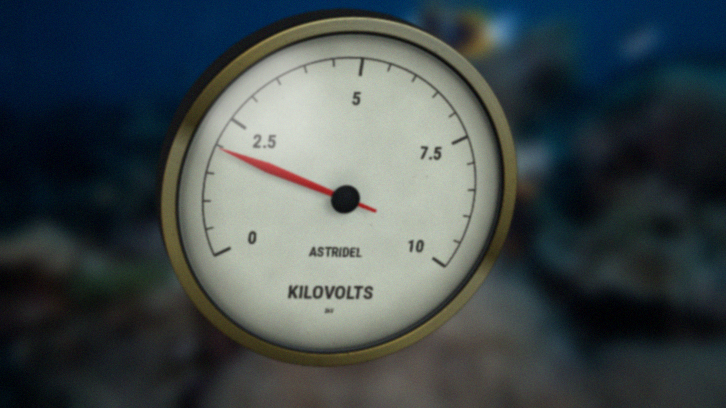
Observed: 2; kV
